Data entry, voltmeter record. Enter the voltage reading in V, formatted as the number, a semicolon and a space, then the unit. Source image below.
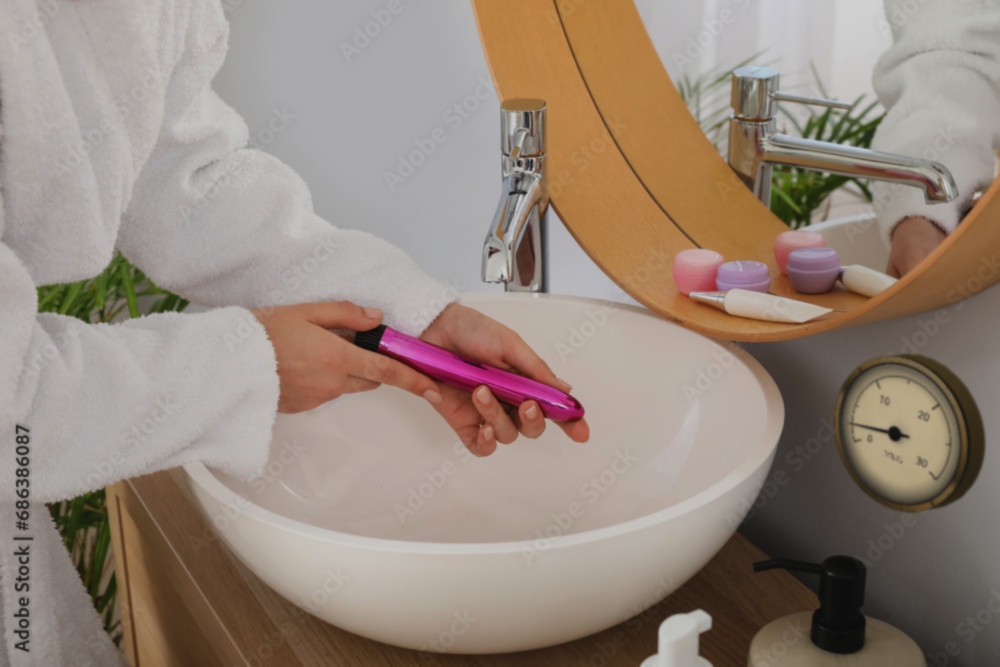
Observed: 2.5; V
